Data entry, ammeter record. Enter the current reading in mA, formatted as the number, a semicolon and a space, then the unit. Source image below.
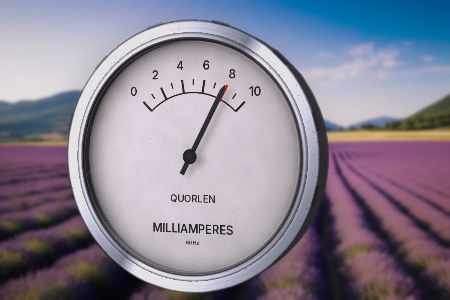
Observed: 8; mA
